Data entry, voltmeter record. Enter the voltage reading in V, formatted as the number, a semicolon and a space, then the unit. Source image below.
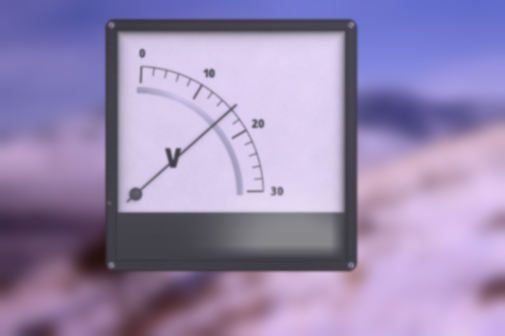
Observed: 16; V
